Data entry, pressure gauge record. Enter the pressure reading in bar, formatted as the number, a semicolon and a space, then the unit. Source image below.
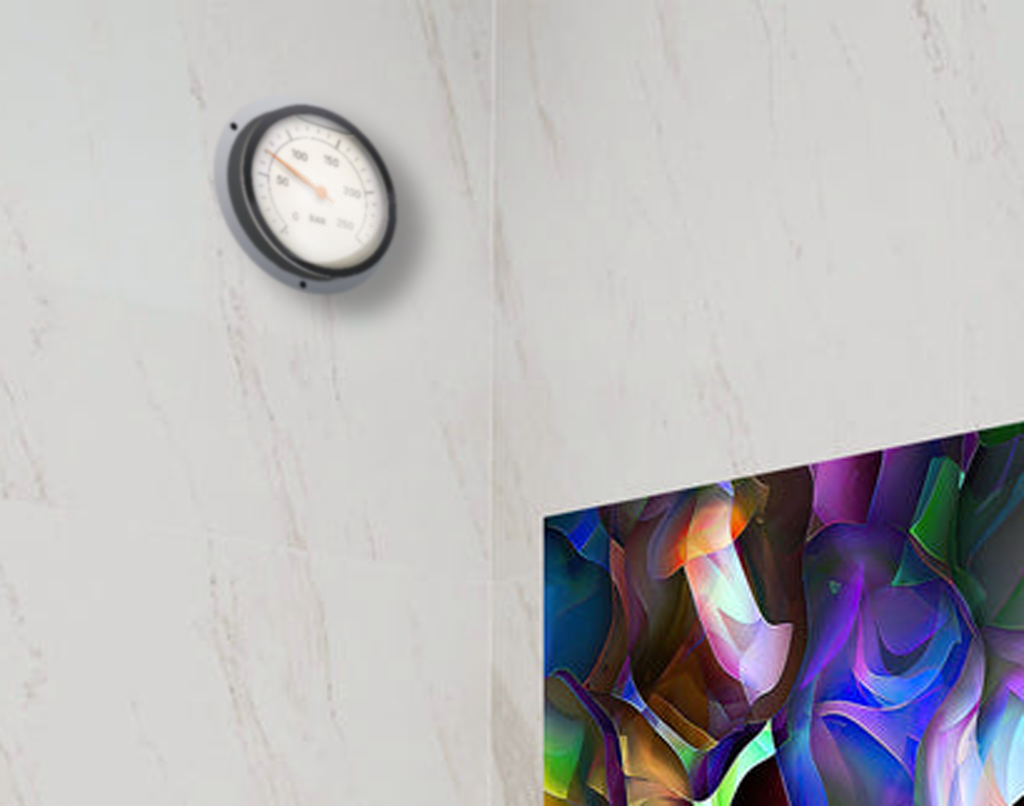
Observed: 70; bar
